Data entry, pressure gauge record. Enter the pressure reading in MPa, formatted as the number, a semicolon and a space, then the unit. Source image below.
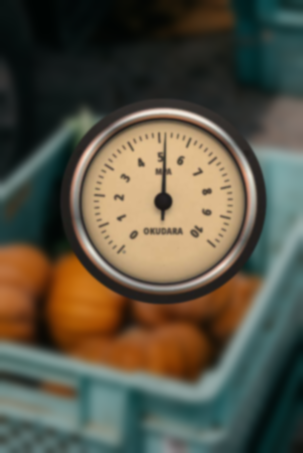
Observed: 5.2; MPa
